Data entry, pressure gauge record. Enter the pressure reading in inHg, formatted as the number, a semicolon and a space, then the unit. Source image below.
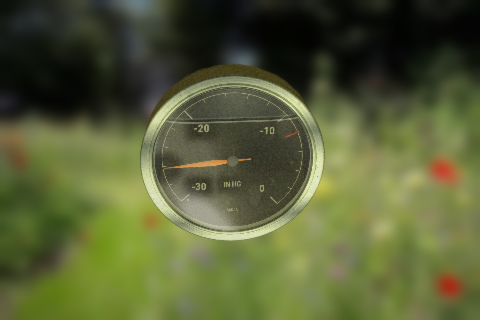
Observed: -26; inHg
